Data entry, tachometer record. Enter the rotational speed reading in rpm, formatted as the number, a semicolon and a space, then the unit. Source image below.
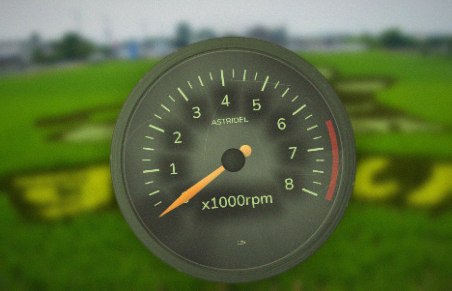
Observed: 0; rpm
